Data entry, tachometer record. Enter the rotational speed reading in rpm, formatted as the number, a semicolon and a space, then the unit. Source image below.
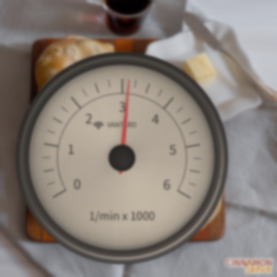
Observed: 3125; rpm
